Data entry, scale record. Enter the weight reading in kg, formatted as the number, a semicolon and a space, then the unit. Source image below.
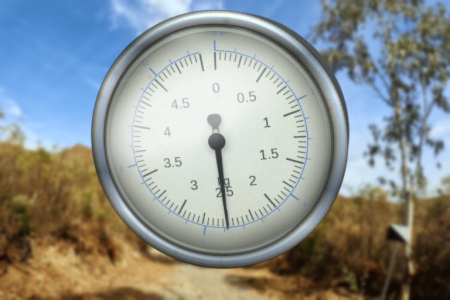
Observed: 2.5; kg
